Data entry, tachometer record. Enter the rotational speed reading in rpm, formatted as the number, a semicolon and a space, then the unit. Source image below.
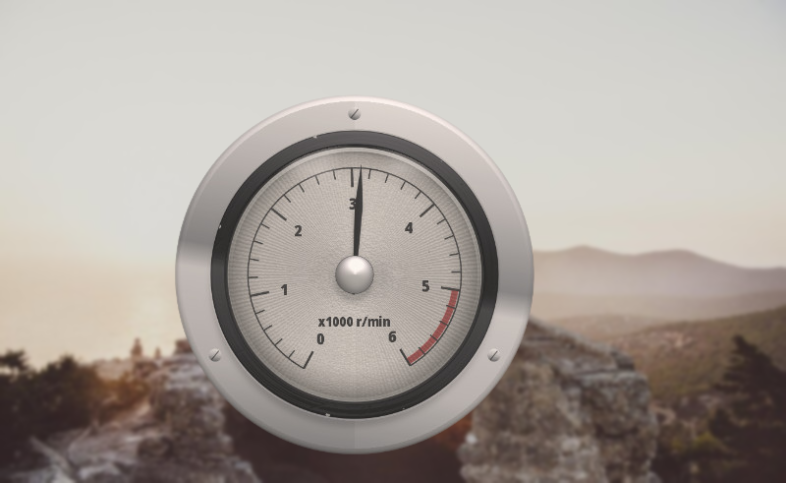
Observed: 3100; rpm
